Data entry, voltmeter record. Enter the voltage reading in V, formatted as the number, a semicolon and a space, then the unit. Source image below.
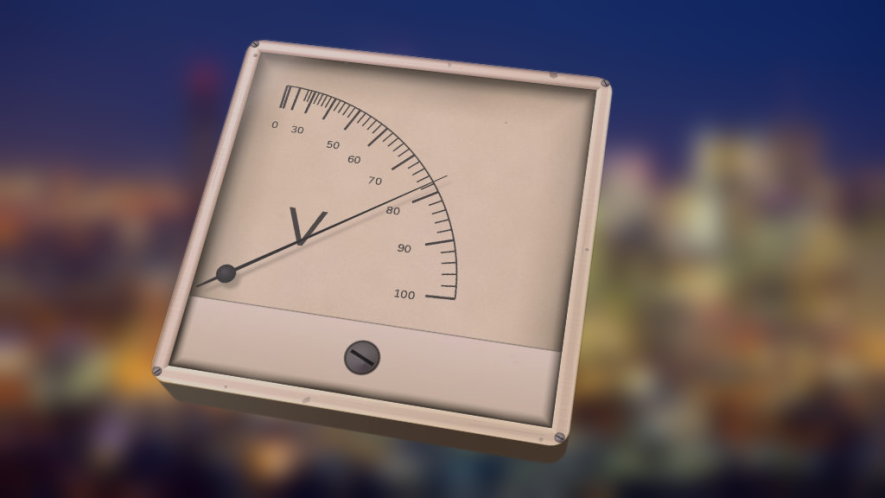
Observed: 78; V
